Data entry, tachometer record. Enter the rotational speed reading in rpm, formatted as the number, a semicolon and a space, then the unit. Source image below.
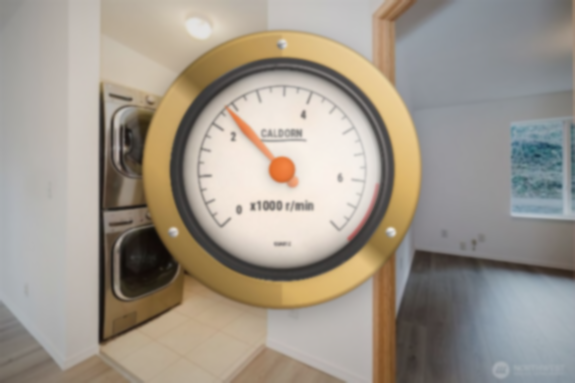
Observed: 2375; rpm
